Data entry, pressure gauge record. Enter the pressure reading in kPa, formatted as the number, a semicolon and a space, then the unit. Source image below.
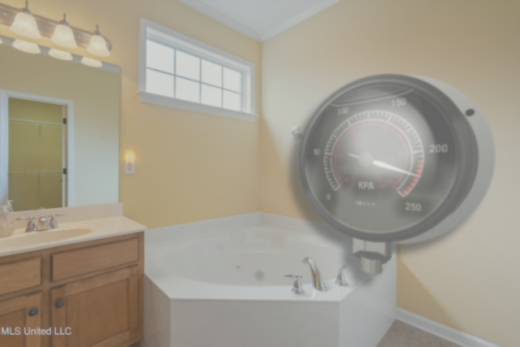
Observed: 225; kPa
